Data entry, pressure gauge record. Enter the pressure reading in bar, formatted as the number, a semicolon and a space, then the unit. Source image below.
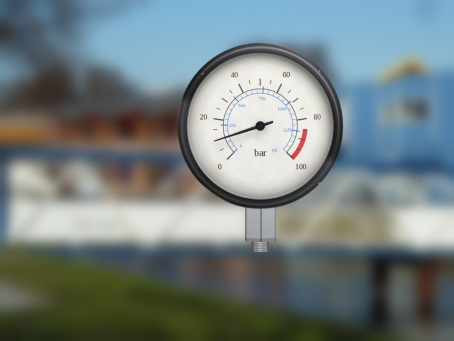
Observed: 10; bar
